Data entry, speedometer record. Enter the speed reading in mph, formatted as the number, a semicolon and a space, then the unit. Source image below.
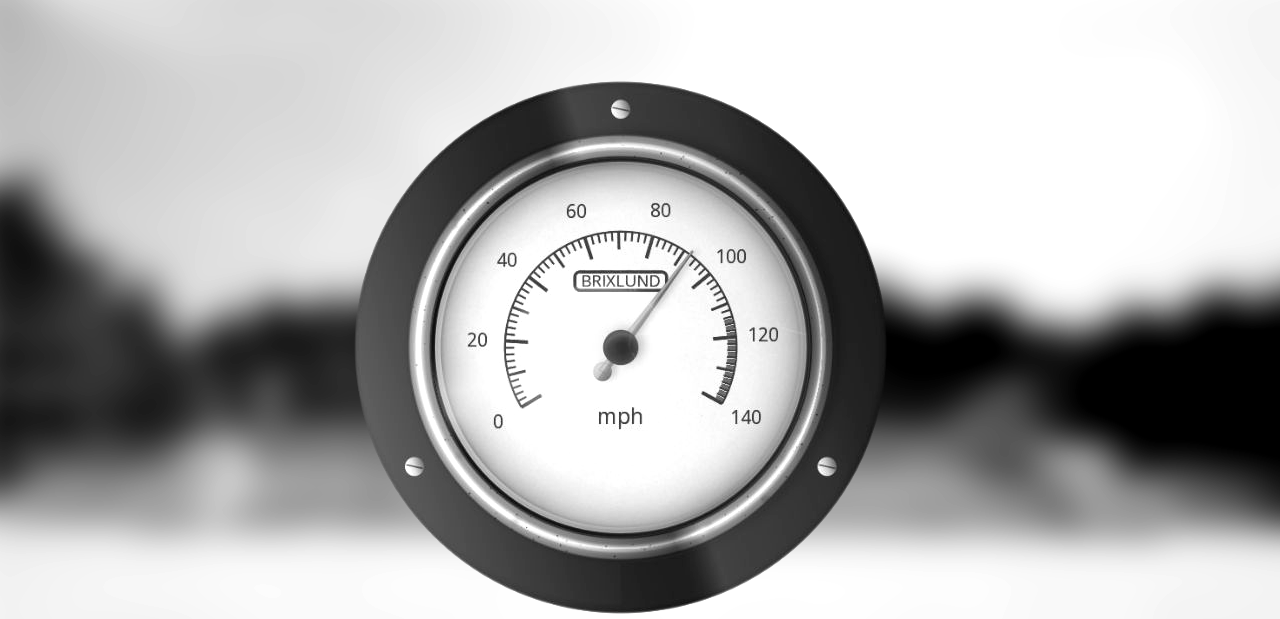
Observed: 92; mph
